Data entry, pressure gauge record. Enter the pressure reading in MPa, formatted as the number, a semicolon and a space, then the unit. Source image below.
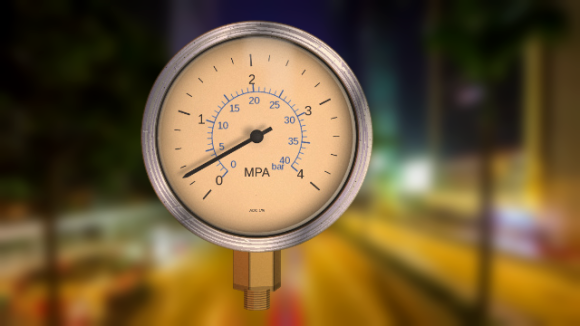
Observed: 0.3; MPa
